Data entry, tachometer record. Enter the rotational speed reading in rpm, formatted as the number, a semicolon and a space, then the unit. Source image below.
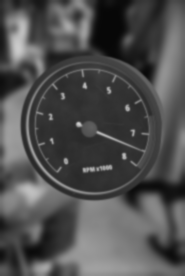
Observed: 7500; rpm
